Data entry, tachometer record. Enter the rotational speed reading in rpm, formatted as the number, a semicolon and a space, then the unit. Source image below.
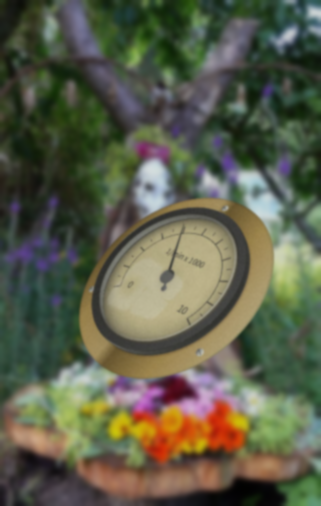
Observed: 4000; rpm
